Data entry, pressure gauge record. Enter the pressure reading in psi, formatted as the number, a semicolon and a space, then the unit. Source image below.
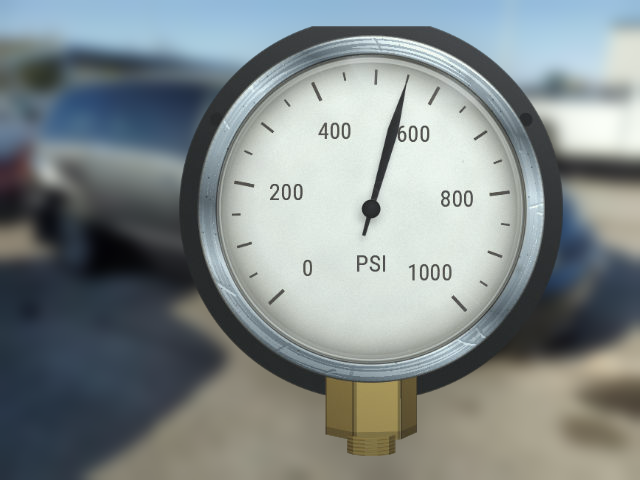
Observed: 550; psi
